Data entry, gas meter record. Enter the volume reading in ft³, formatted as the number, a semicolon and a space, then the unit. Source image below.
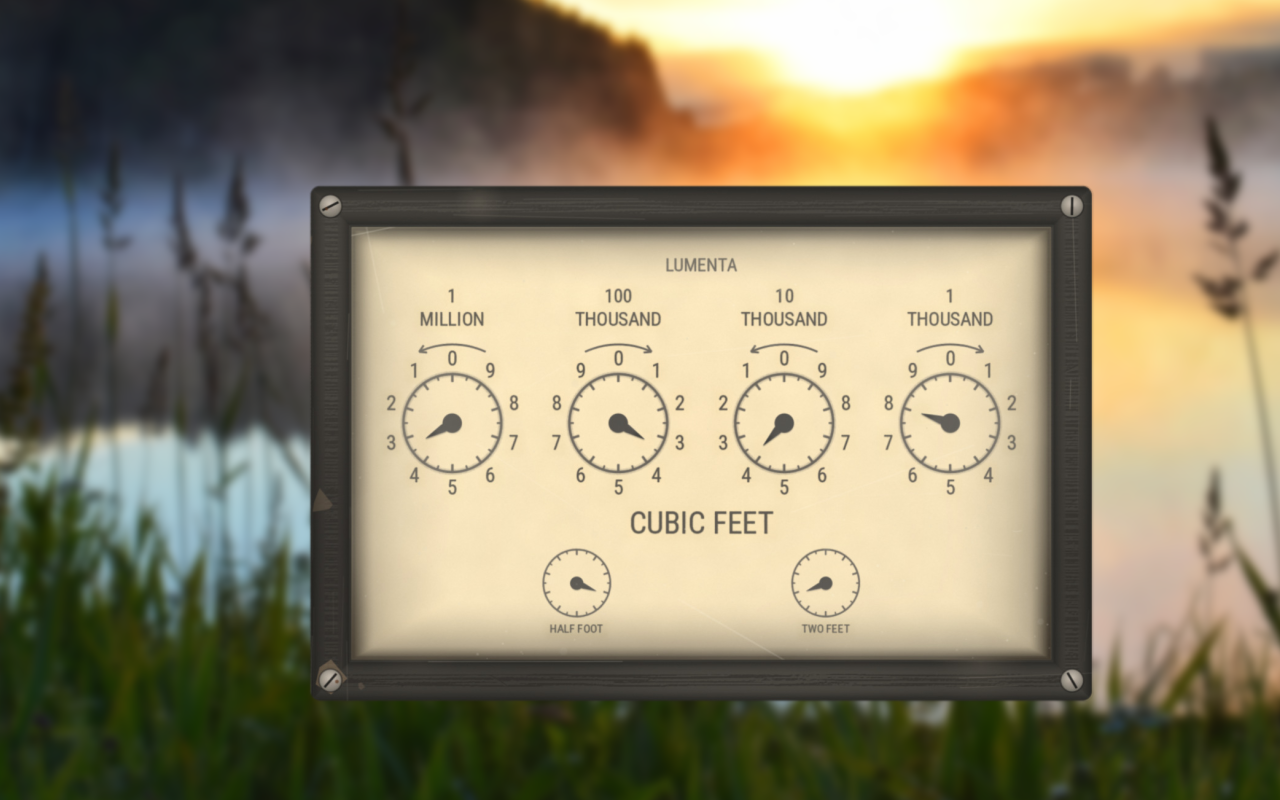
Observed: 333800; ft³
